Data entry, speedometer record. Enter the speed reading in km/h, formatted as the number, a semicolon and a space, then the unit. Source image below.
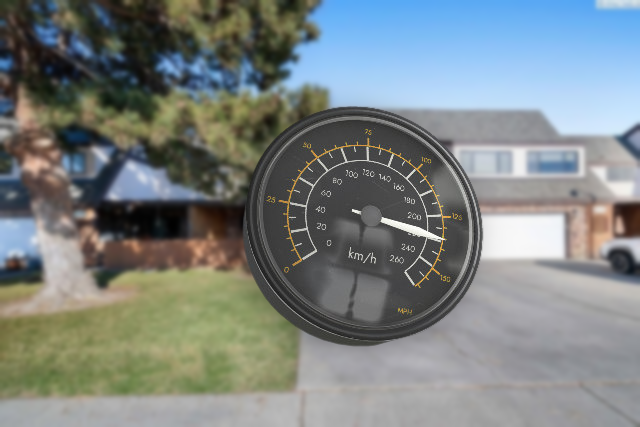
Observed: 220; km/h
